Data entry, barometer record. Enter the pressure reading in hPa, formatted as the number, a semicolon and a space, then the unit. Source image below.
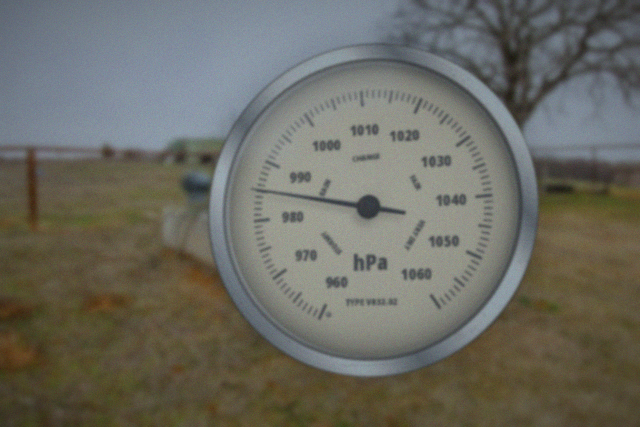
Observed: 985; hPa
